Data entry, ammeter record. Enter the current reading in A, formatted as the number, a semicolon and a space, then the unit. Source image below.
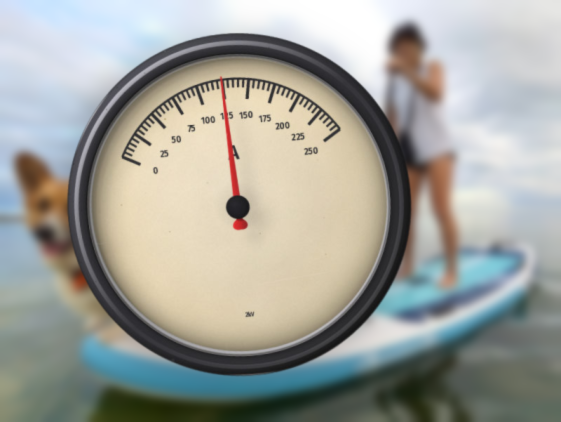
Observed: 125; A
